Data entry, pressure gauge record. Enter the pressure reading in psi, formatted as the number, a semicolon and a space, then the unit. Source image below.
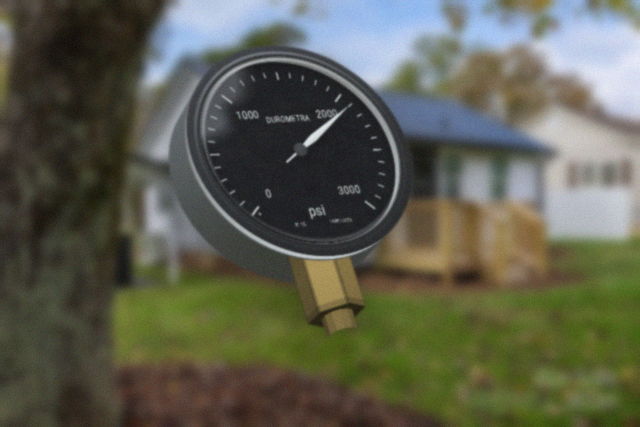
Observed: 2100; psi
